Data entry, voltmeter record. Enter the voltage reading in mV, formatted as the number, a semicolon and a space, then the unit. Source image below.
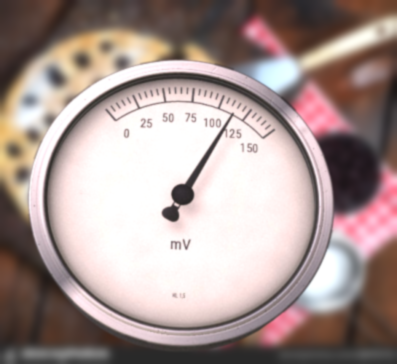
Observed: 115; mV
